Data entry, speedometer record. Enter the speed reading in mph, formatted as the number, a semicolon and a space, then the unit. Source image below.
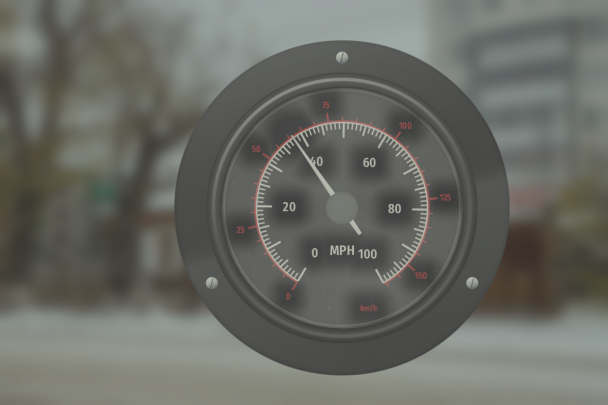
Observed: 38; mph
